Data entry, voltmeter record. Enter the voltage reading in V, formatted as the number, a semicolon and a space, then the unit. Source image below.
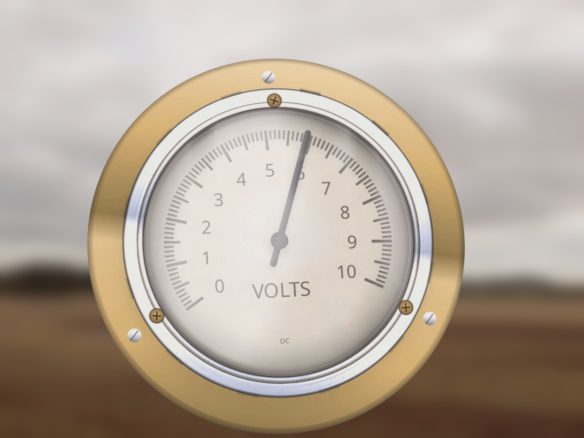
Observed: 5.9; V
